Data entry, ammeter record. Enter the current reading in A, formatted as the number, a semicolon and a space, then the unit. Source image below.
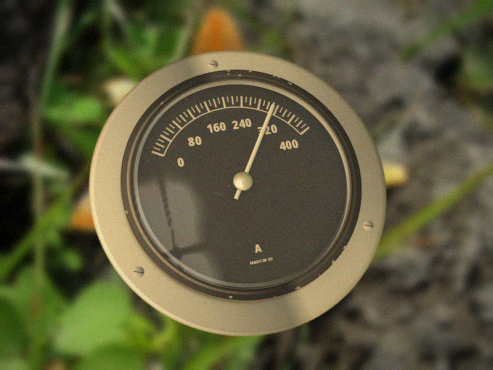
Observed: 310; A
